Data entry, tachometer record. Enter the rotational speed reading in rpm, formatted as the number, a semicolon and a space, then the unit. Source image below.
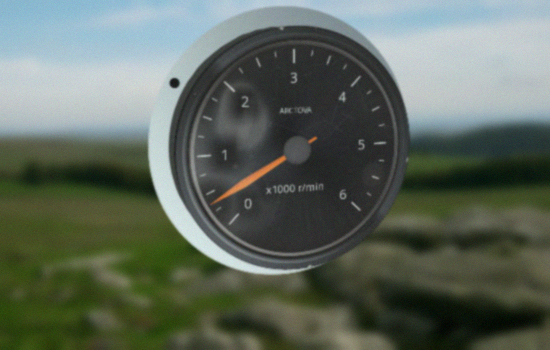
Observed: 375; rpm
